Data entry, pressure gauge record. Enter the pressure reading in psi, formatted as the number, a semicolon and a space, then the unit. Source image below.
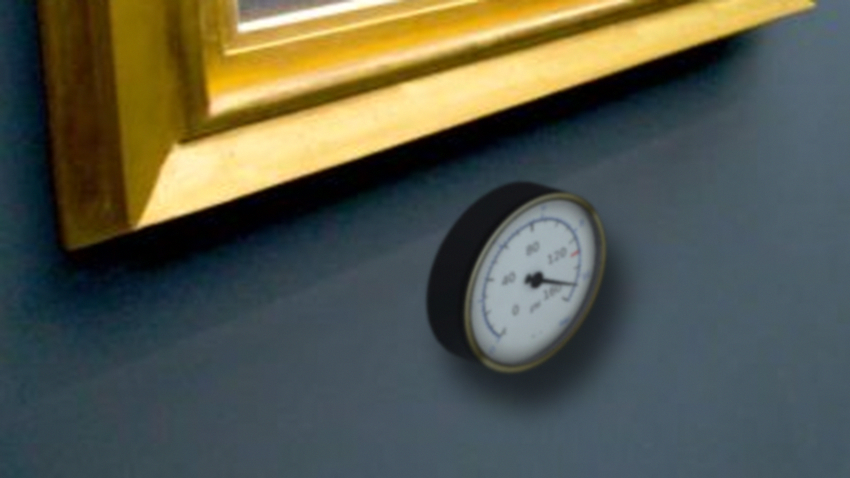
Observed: 150; psi
